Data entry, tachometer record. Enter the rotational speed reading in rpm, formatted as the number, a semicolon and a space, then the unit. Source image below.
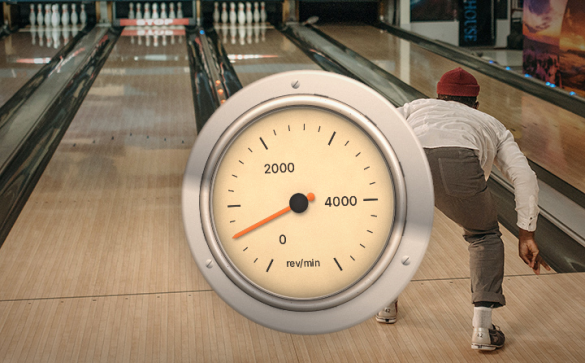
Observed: 600; rpm
